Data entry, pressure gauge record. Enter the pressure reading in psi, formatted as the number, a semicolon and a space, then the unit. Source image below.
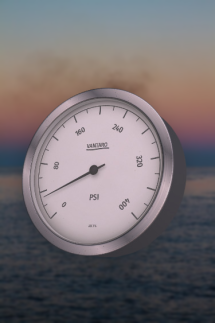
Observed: 30; psi
